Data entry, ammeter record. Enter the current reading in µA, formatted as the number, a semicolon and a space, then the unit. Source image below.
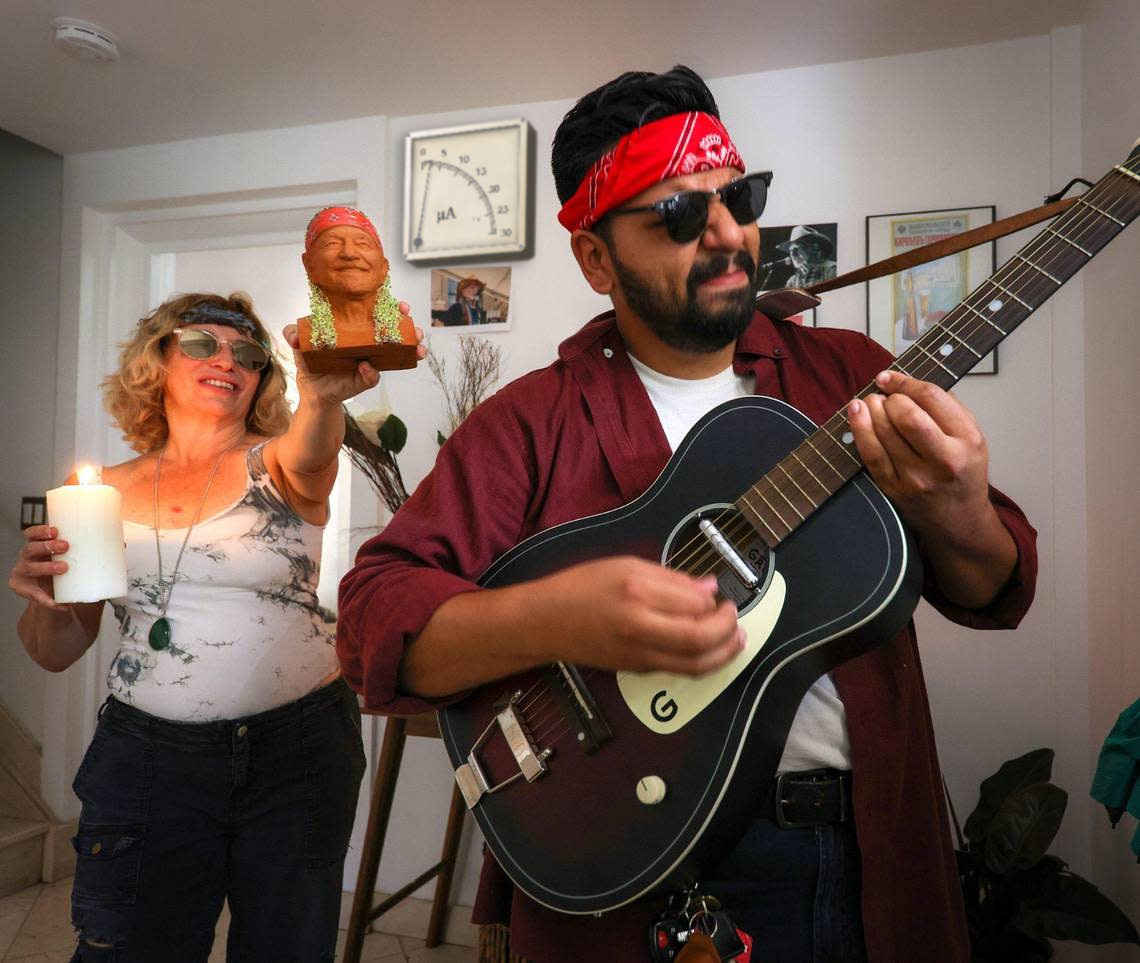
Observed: 2.5; µA
